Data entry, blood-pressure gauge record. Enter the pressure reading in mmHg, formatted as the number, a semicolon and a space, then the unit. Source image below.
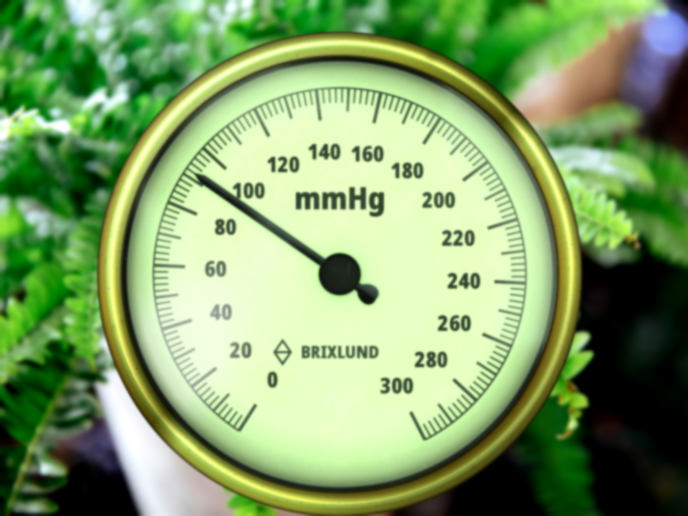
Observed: 92; mmHg
